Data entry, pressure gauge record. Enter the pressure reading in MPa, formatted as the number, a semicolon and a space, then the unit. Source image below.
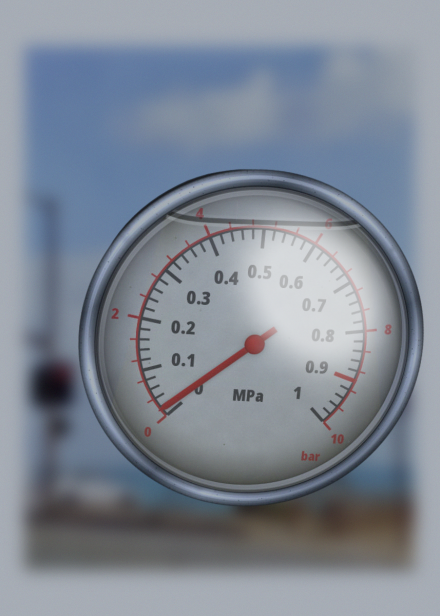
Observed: 0.02; MPa
